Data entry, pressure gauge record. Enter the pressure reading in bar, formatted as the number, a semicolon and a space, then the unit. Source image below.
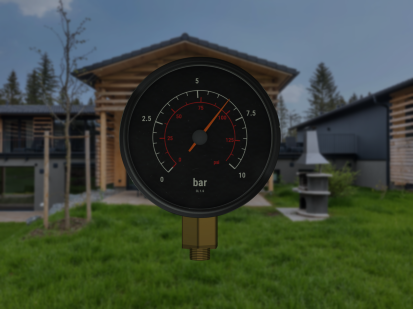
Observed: 6.5; bar
